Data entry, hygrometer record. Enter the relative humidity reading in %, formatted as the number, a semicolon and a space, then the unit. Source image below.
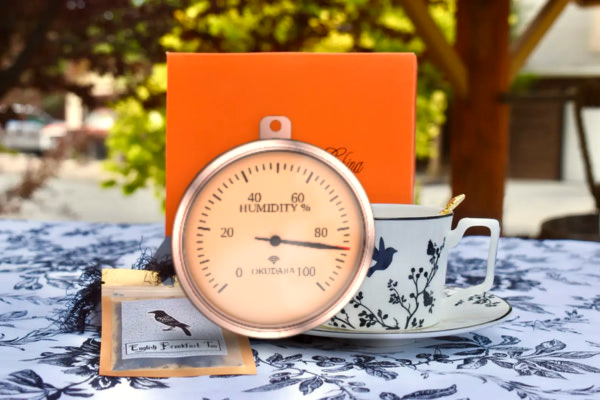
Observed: 86; %
